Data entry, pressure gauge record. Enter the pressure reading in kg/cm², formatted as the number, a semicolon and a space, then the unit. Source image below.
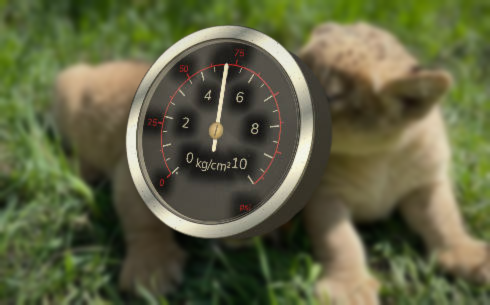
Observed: 5; kg/cm²
